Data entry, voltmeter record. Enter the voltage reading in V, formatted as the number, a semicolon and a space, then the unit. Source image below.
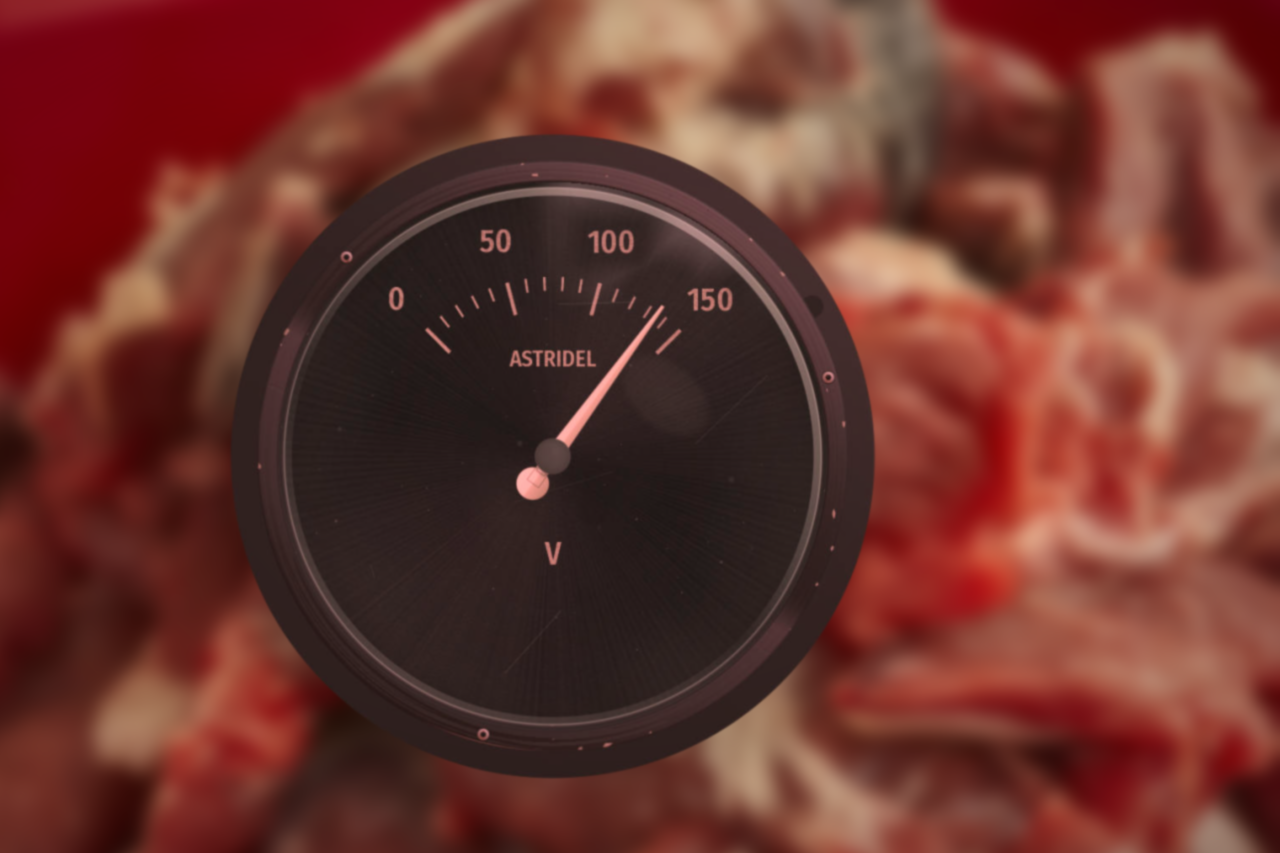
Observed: 135; V
